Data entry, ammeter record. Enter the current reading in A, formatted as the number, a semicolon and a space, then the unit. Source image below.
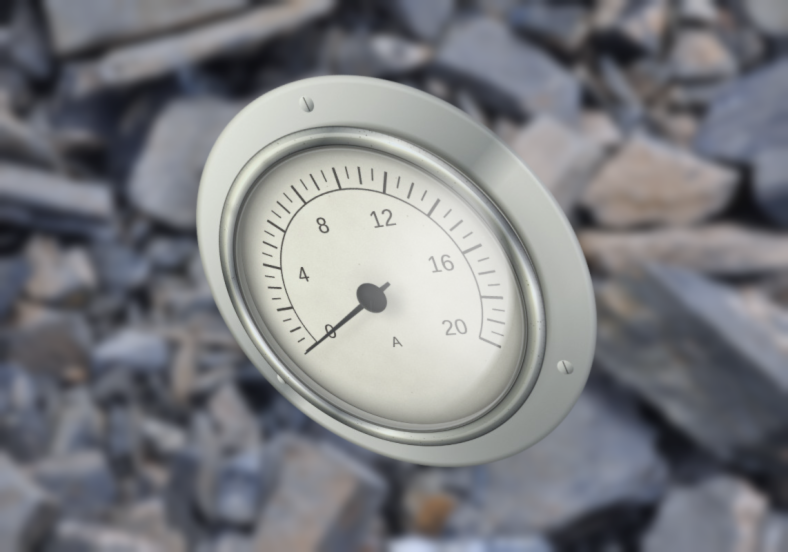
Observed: 0; A
